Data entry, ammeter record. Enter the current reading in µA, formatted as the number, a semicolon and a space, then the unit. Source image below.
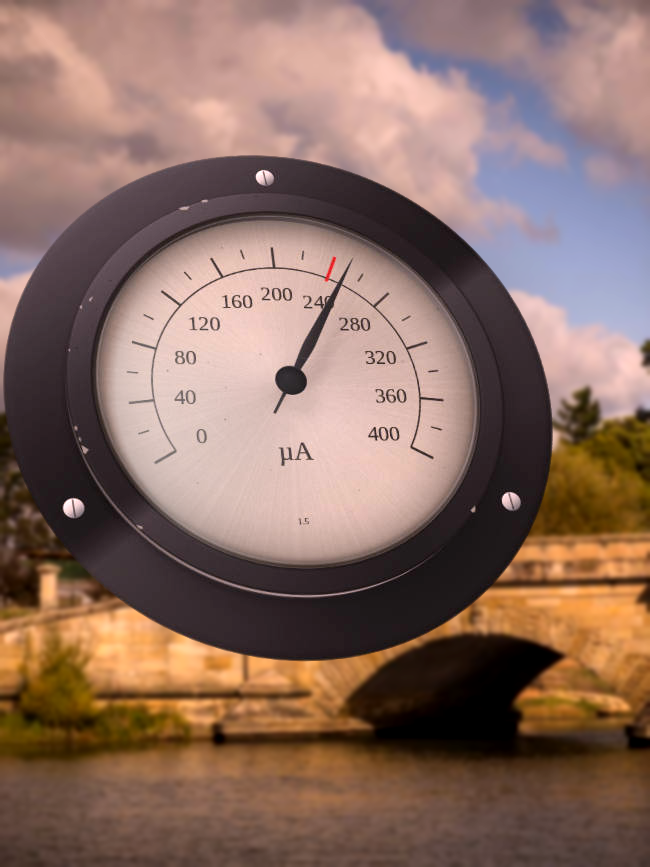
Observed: 250; µA
